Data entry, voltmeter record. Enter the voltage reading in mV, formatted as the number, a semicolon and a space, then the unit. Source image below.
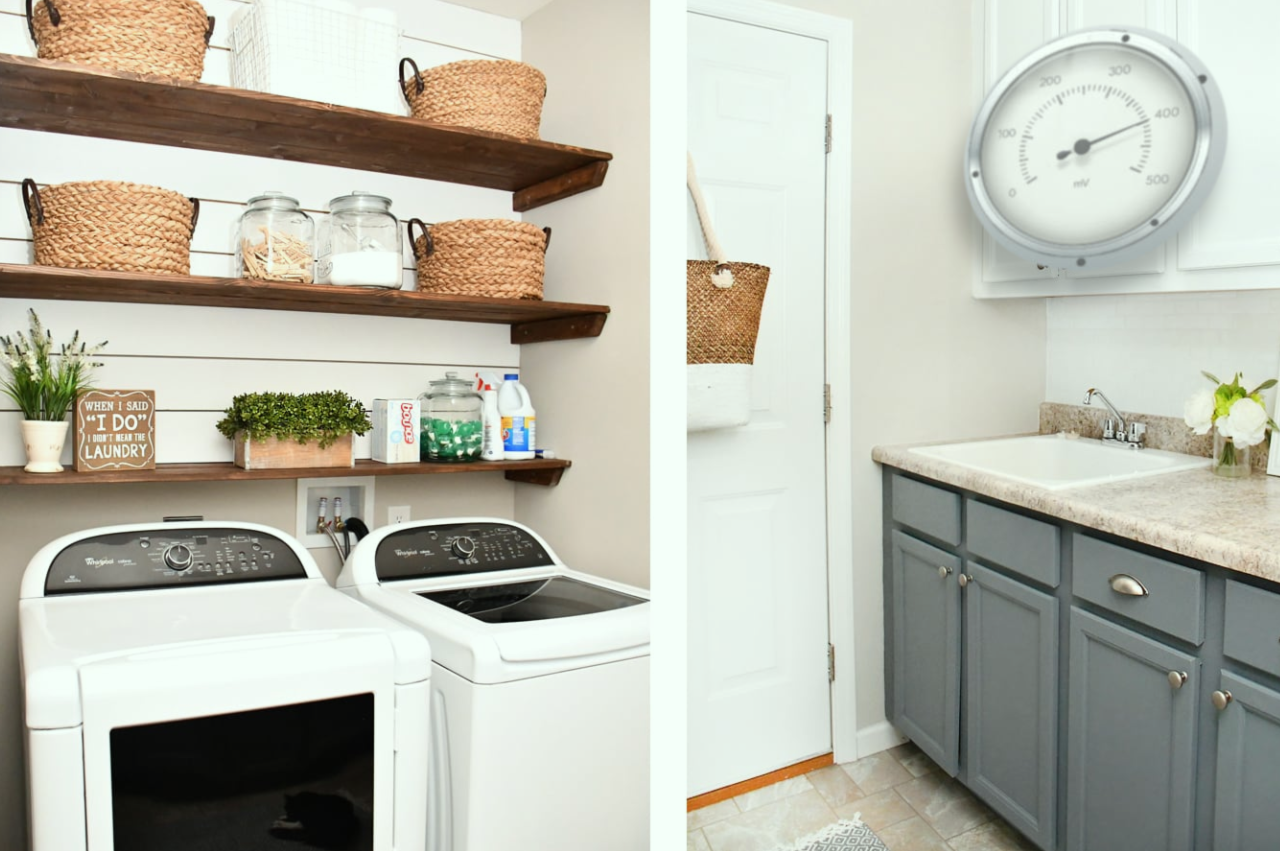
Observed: 400; mV
